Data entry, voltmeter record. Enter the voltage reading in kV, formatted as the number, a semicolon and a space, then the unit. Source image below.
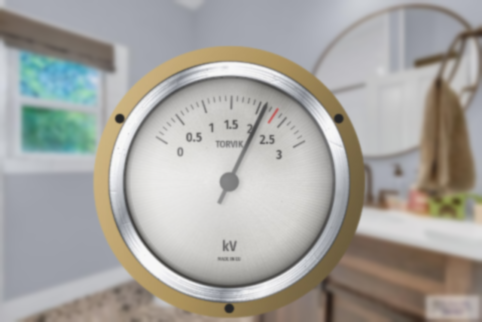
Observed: 2.1; kV
